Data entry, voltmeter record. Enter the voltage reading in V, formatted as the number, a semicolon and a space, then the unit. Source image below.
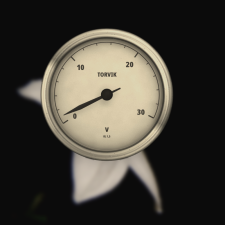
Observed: 1; V
